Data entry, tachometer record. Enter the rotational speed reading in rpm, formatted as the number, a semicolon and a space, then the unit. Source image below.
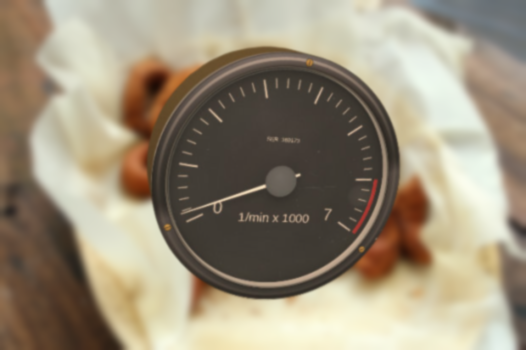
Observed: 200; rpm
